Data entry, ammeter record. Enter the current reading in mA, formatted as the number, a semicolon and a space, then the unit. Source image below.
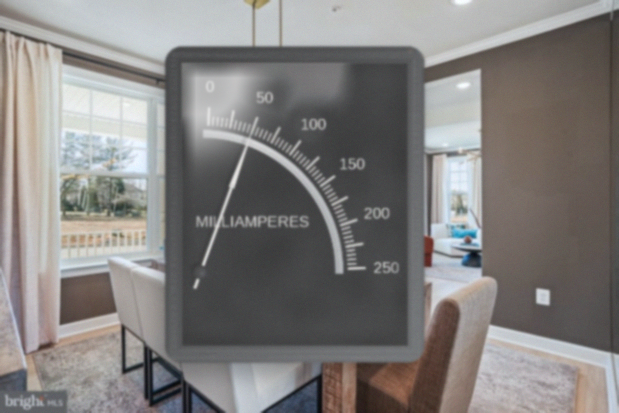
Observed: 50; mA
